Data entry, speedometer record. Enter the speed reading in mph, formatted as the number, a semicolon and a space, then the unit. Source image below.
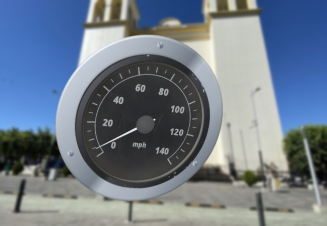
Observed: 5; mph
